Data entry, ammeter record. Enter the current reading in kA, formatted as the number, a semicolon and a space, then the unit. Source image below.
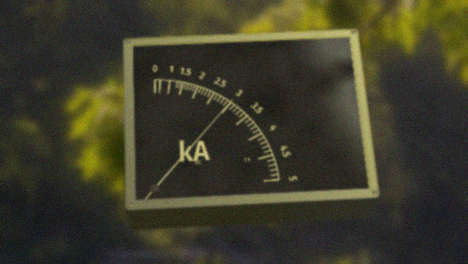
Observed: 3; kA
